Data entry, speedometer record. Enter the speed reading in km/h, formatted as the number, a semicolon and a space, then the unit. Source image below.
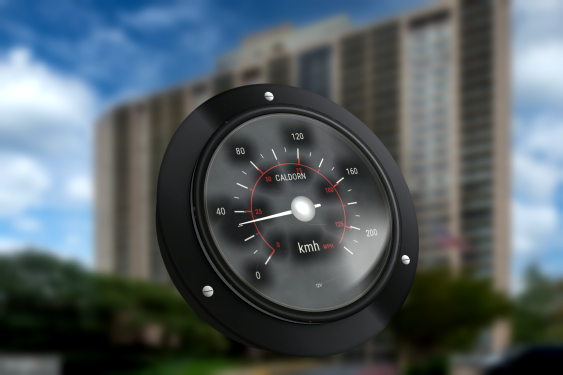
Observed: 30; km/h
